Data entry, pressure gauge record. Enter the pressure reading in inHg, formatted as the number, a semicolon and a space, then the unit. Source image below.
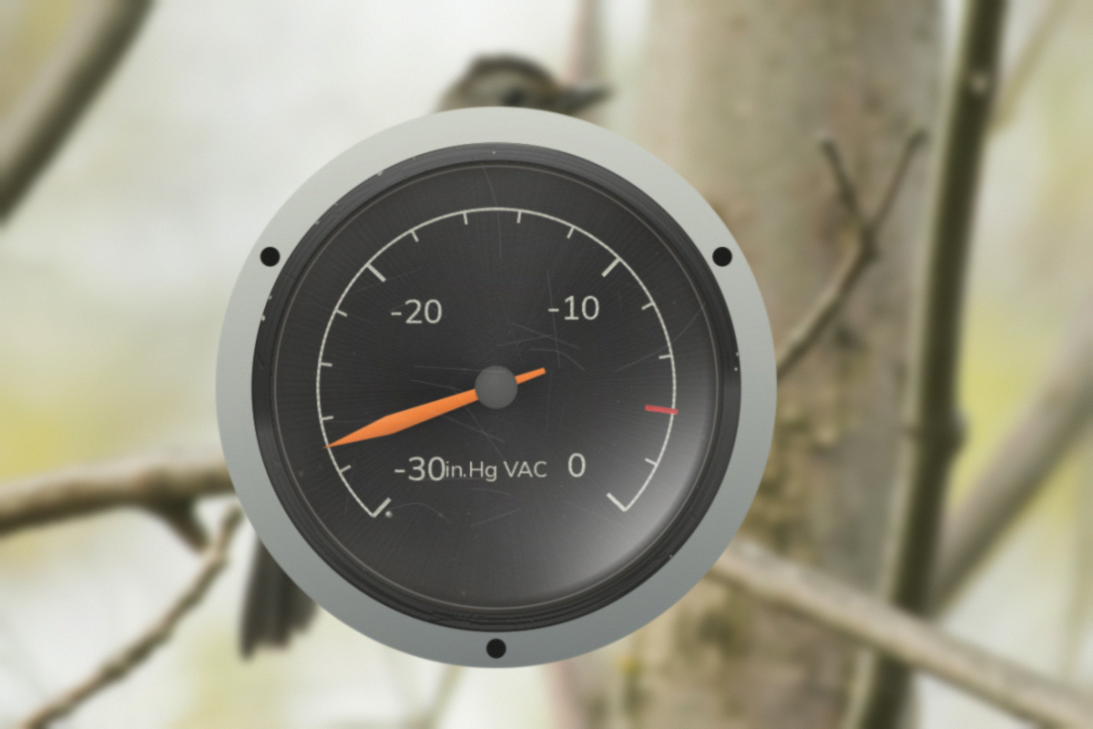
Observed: -27; inHg
